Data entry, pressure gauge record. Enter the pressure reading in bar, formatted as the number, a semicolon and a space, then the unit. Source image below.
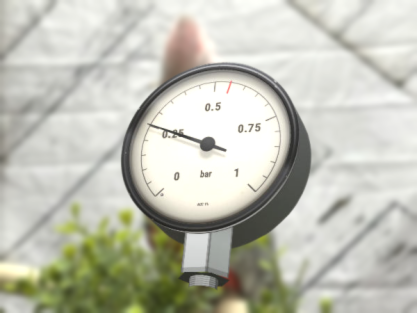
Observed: 0.25; bar
